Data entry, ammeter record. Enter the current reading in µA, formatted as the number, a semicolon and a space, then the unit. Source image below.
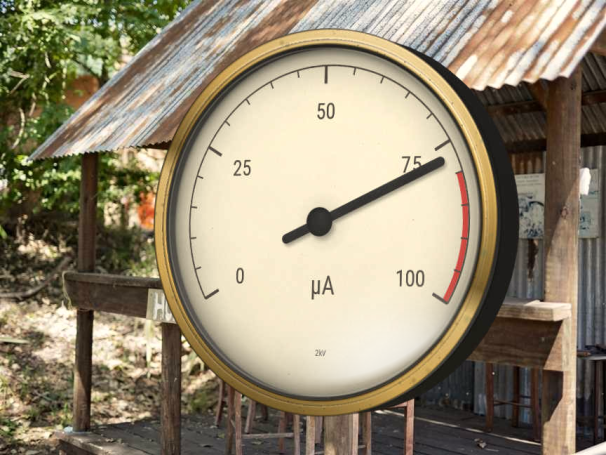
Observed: 77.5; µA
